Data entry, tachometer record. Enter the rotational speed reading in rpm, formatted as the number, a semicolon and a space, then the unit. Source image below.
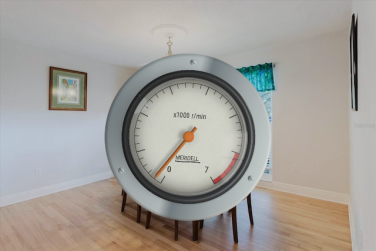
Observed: 200; rpm
